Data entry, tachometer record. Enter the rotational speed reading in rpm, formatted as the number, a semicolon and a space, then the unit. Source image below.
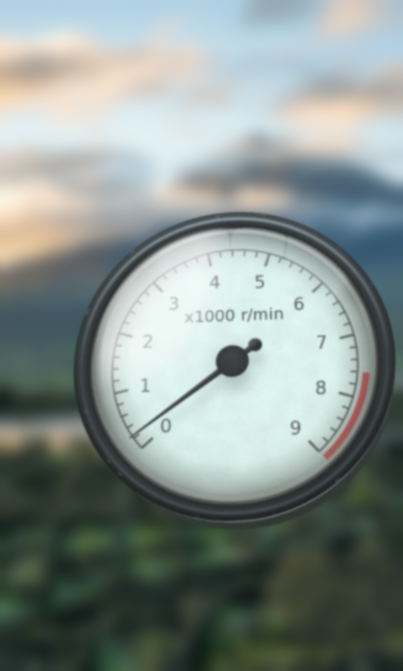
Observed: 200; rpm
